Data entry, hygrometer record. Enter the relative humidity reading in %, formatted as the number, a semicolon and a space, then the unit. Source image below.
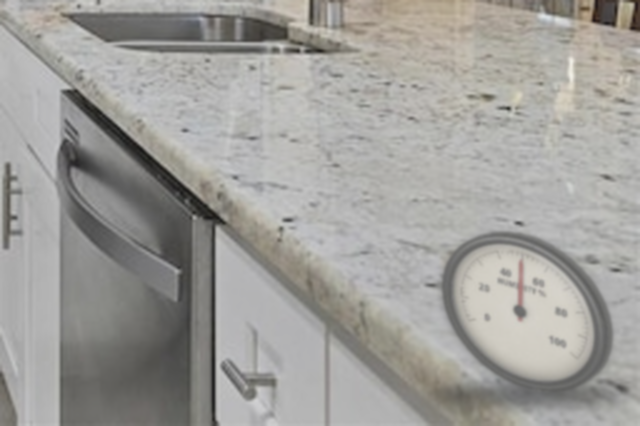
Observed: 50; %
